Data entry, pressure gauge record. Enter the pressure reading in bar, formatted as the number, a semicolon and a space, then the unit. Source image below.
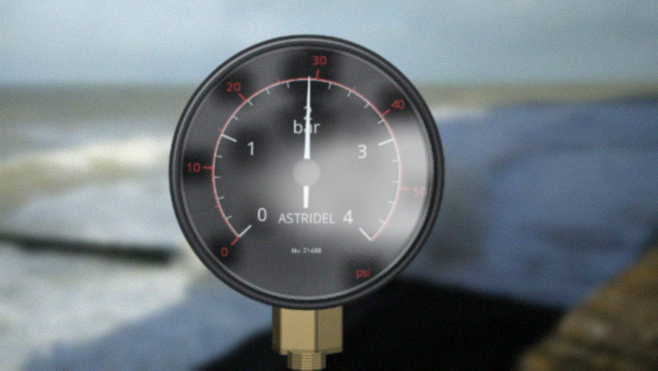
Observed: 2; bar
